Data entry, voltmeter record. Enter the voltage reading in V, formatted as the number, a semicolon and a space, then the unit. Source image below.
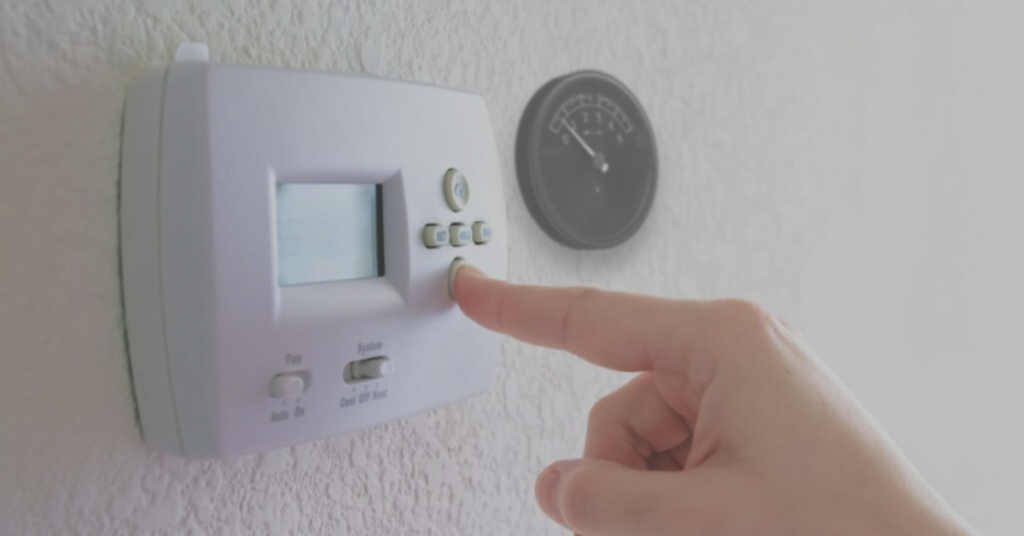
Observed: 0.5; V
